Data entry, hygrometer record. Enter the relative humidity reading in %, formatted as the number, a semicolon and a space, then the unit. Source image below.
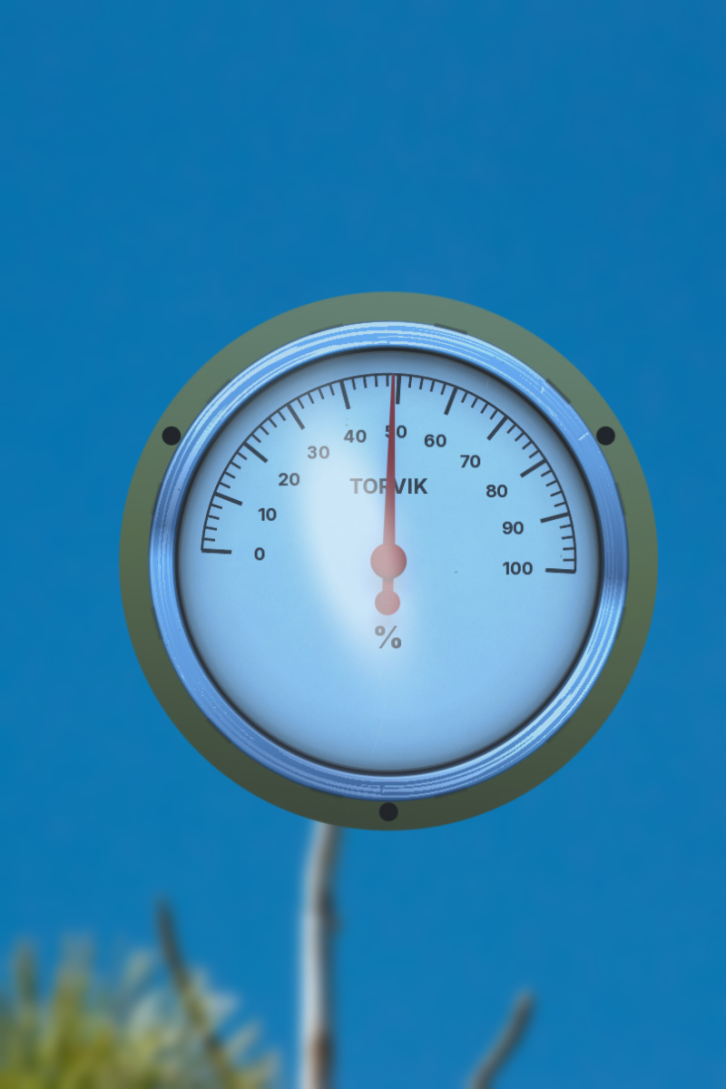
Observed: 49; %
